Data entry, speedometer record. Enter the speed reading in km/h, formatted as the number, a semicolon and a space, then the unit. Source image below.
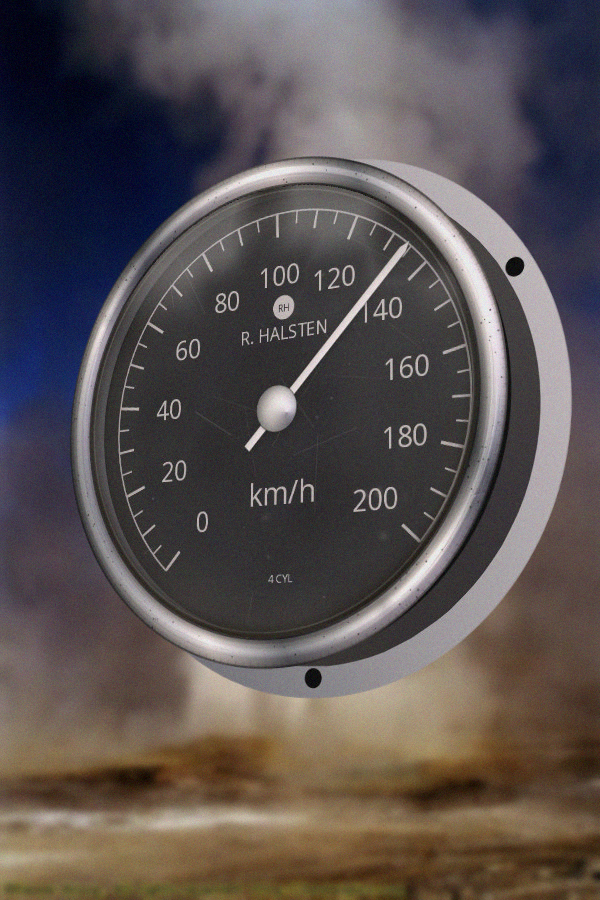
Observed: 135; km/h
